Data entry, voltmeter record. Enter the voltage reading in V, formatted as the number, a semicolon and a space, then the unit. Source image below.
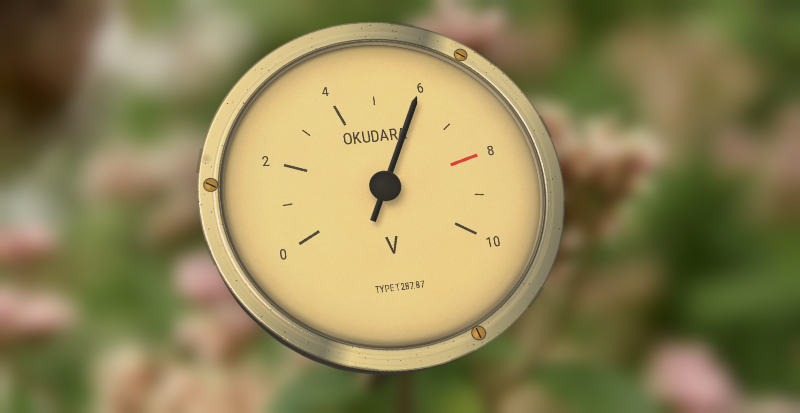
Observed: 6; V
